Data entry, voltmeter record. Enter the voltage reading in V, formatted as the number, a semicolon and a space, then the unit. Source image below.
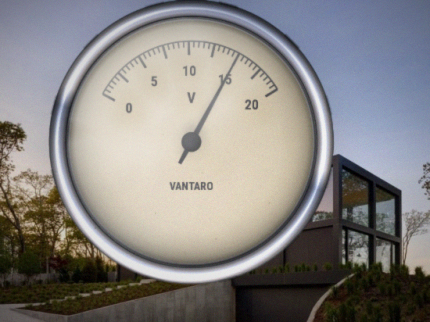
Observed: 15; V
